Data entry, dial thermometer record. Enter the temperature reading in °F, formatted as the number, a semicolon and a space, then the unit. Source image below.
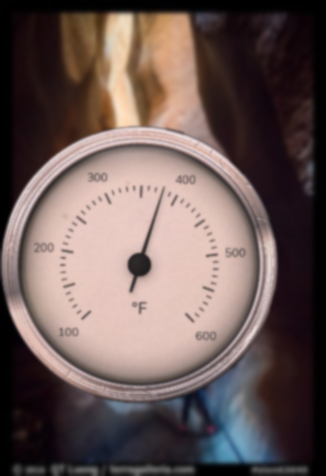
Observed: 380; °F
